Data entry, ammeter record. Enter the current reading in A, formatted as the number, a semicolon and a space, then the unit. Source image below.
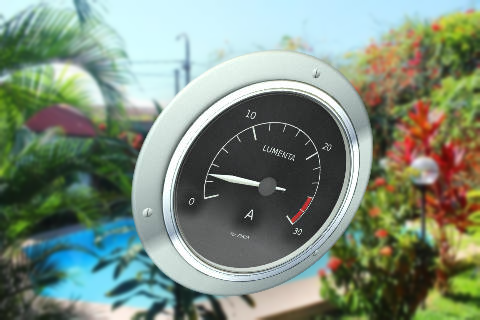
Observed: 3; A
